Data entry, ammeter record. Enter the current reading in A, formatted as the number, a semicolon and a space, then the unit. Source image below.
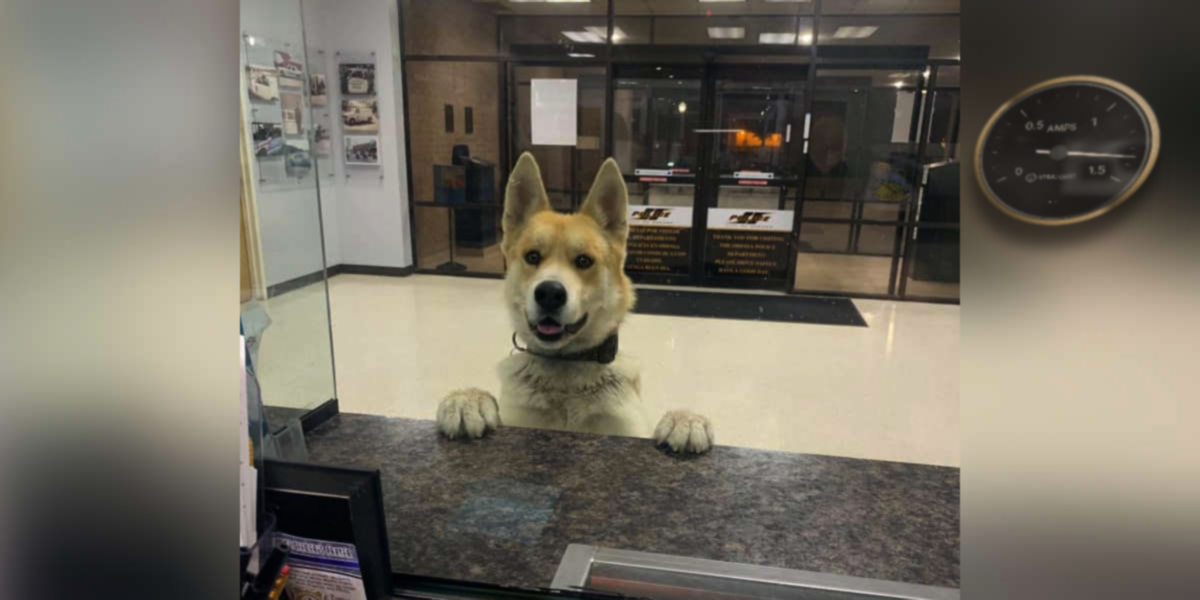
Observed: 1.35; A
